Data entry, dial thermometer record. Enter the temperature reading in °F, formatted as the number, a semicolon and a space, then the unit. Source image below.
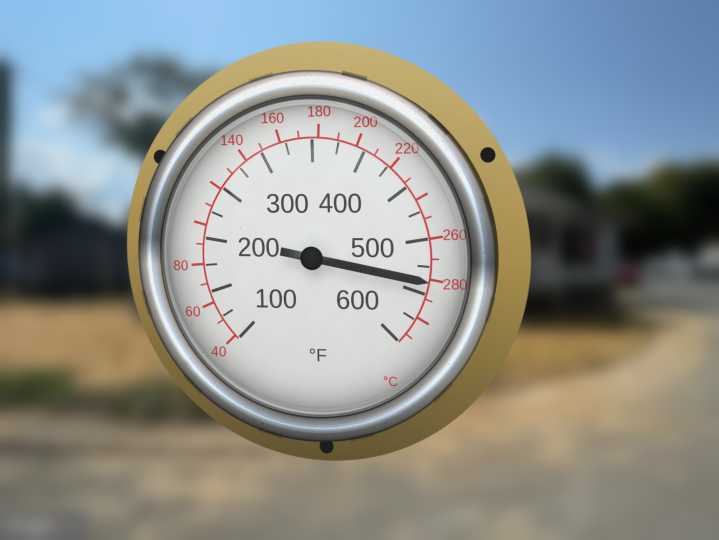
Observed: 537.5; °F
